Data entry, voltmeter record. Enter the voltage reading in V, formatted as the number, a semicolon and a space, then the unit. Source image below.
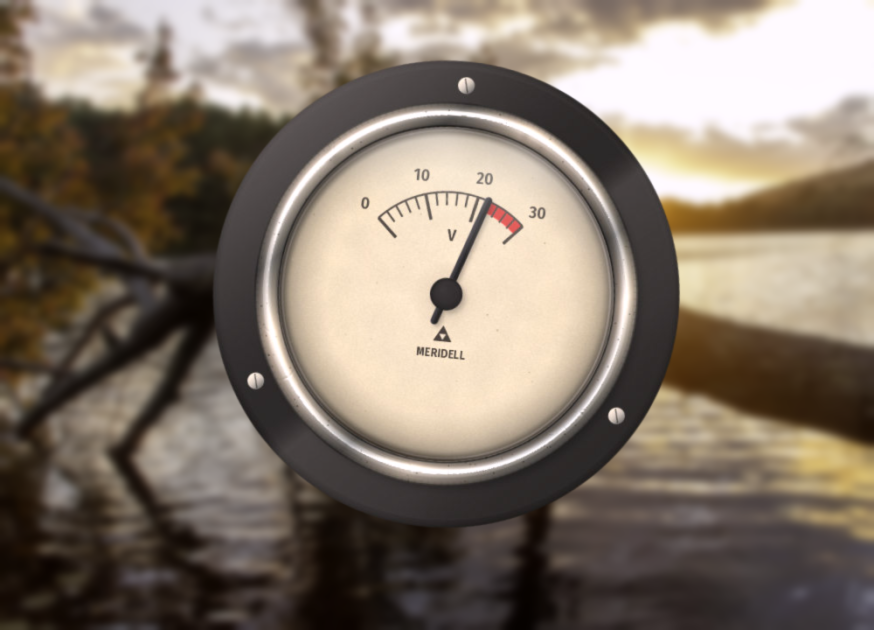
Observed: 22; V
